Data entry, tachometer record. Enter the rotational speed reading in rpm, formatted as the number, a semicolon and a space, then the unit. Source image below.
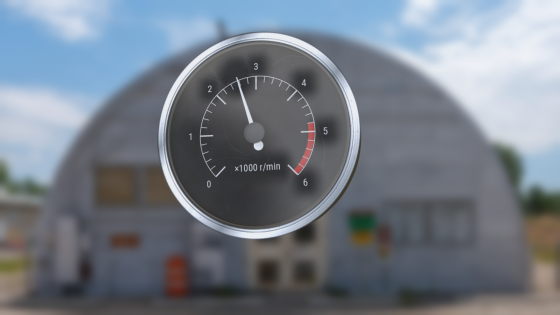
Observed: 2600; rpm
